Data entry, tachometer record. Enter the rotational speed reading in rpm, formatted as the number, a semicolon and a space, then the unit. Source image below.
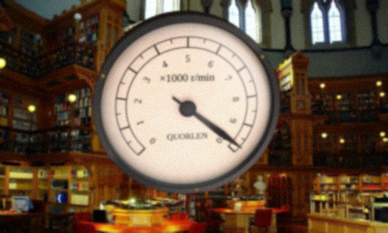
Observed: 9750; rpm
